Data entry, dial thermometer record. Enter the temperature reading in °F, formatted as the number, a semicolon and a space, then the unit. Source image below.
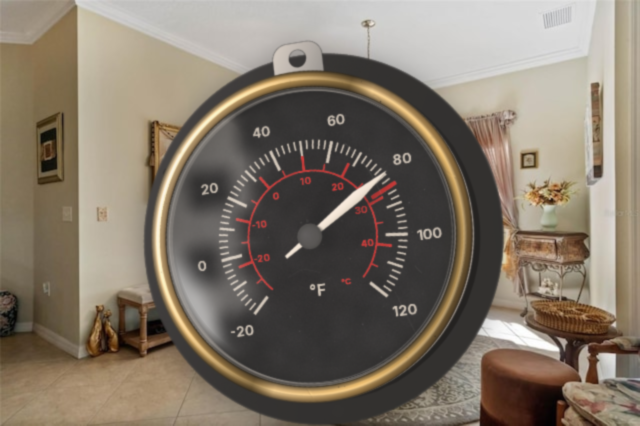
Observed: 80; °F
